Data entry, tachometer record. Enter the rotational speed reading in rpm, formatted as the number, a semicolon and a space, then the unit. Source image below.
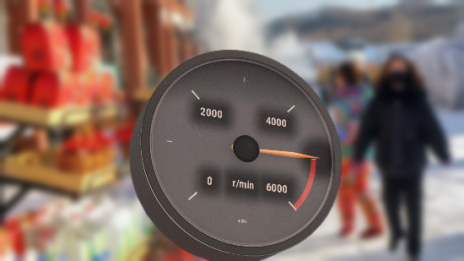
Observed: 5000; rpm
